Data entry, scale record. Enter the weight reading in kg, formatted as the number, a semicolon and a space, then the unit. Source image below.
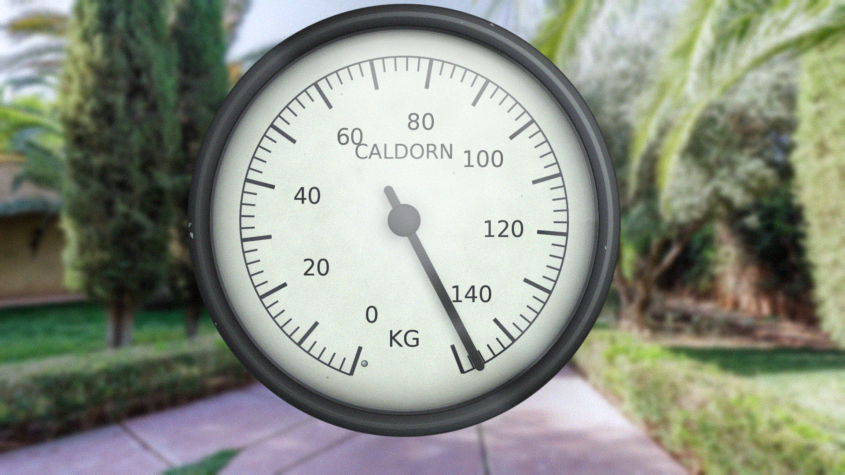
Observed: 147; kg
